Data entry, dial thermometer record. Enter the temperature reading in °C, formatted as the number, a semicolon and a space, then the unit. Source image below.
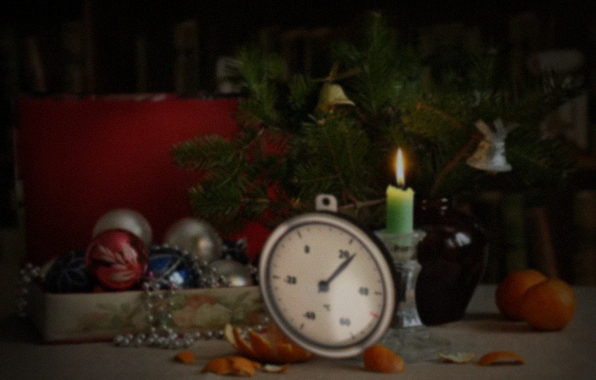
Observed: 24; °C
